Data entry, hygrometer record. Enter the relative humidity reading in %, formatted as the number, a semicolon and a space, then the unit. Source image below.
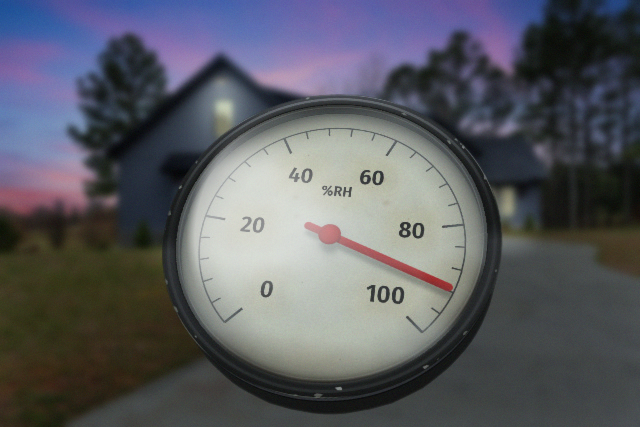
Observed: 92; %
